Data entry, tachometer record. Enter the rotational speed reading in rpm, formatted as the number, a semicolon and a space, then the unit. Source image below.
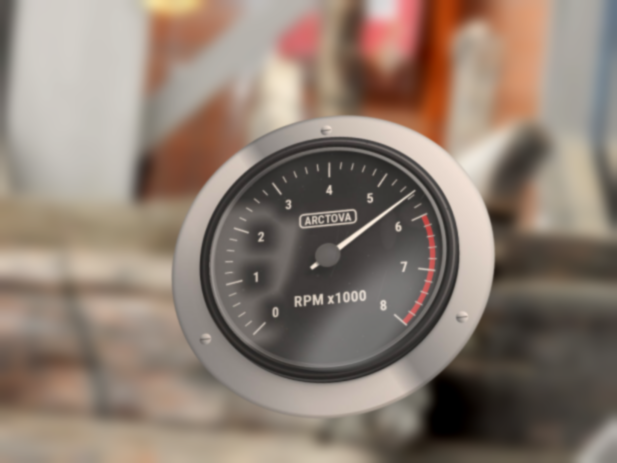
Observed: 5600; rpm
